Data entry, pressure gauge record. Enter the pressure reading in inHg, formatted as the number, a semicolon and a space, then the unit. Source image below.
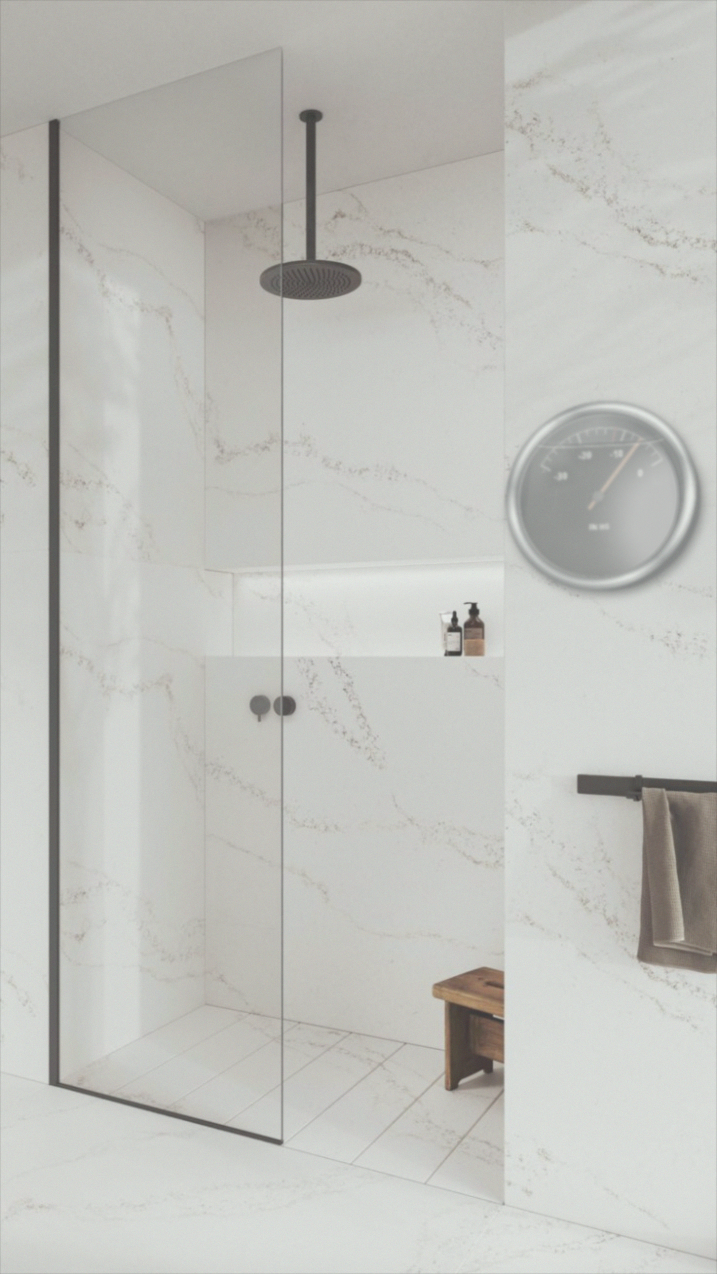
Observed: -6; inHg
